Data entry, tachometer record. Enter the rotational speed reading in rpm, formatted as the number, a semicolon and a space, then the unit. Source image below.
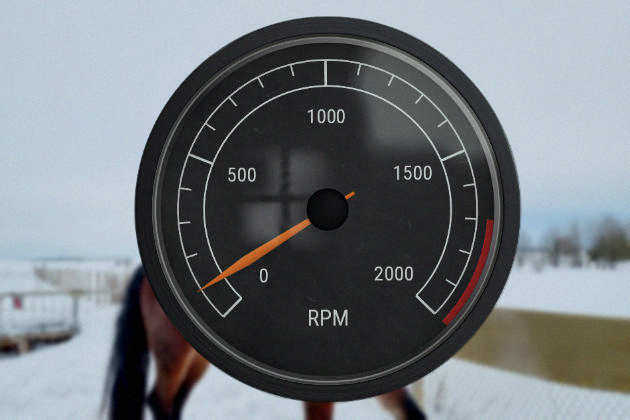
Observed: 100; rpm
